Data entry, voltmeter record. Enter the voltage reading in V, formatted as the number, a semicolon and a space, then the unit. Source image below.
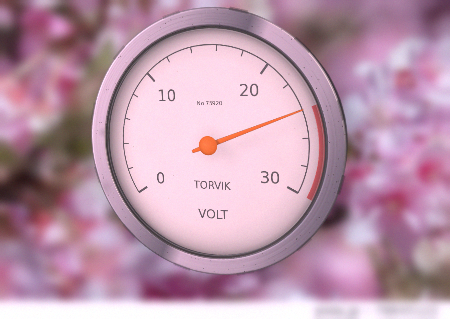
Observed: 24; V
